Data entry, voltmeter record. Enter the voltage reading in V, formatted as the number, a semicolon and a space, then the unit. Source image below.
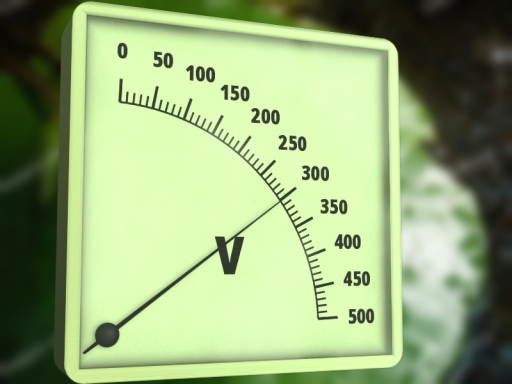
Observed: 300; V
